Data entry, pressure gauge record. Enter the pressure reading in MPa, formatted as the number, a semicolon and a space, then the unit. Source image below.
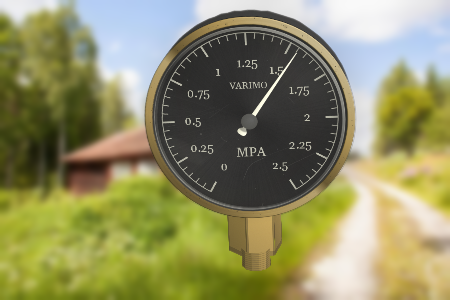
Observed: 1.55; MPa
